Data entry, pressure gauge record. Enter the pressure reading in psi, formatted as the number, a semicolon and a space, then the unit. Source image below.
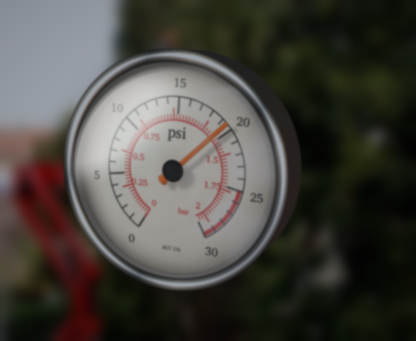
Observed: 19.5; psi
